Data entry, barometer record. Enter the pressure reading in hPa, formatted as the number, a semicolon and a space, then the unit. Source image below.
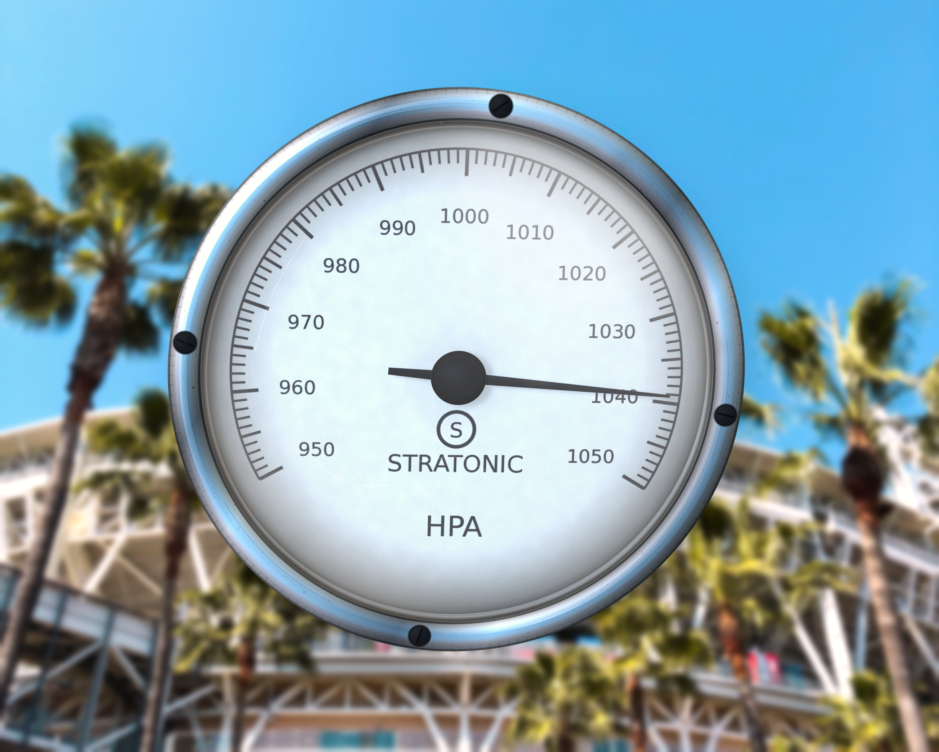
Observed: 1039; hPa
